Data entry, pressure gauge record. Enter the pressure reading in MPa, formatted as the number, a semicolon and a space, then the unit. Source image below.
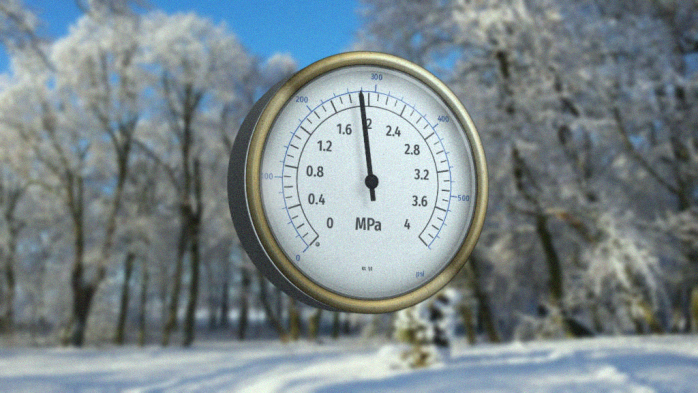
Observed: 1.9; MPa
